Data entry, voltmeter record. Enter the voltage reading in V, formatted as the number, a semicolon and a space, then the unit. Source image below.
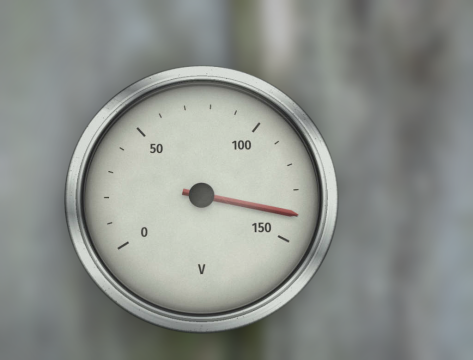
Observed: 140; V
